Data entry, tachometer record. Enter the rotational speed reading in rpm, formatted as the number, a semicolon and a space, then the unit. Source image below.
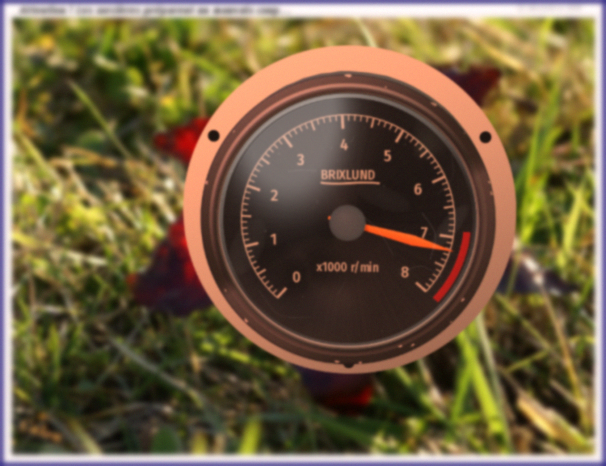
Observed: 7200; rpm
